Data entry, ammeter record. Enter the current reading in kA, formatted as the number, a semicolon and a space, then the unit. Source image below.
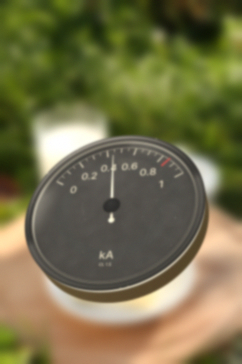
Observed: 0.45; kA
